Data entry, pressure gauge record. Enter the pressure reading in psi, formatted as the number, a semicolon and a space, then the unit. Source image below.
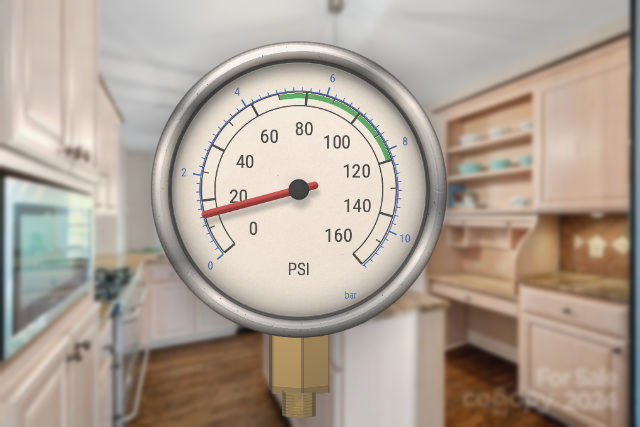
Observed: 15; psi
